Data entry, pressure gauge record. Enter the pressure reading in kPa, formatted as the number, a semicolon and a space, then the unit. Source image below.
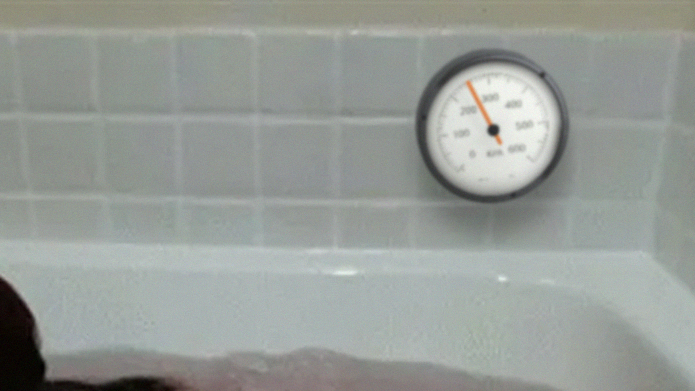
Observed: 250; kPa
